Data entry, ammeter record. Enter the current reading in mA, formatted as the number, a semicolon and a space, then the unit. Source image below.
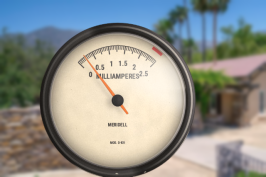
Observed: 0.25; mA
